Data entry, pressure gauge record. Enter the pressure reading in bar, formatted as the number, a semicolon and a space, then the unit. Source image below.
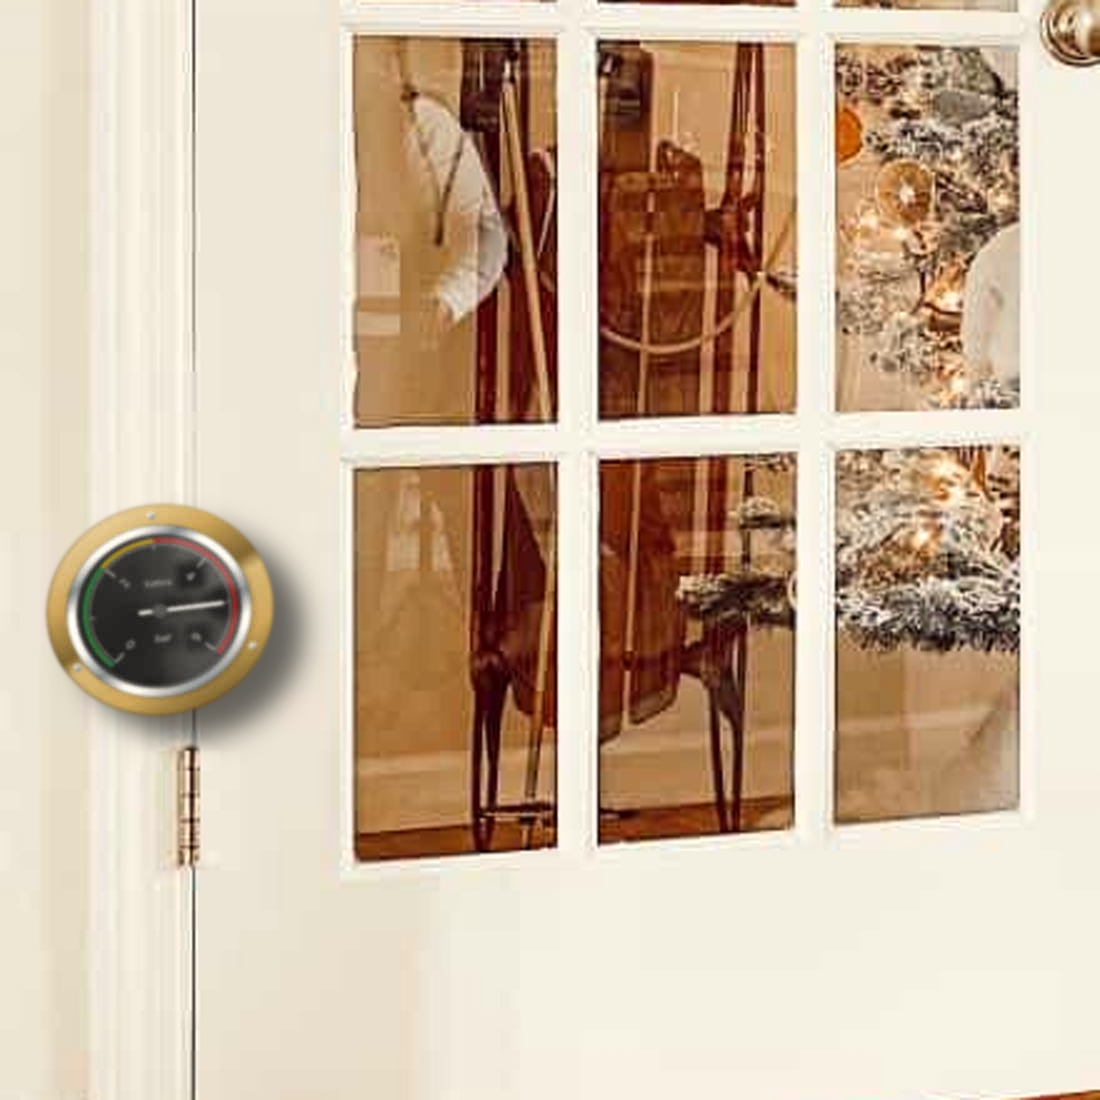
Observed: 5; bar
